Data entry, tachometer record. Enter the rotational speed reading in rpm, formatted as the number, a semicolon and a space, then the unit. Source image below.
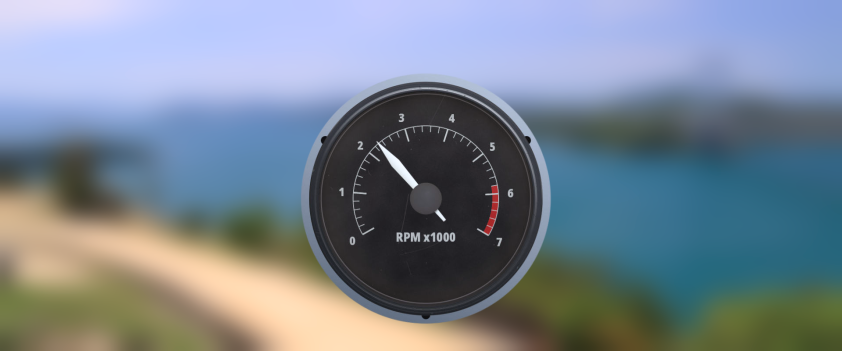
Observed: 2300; rpm
